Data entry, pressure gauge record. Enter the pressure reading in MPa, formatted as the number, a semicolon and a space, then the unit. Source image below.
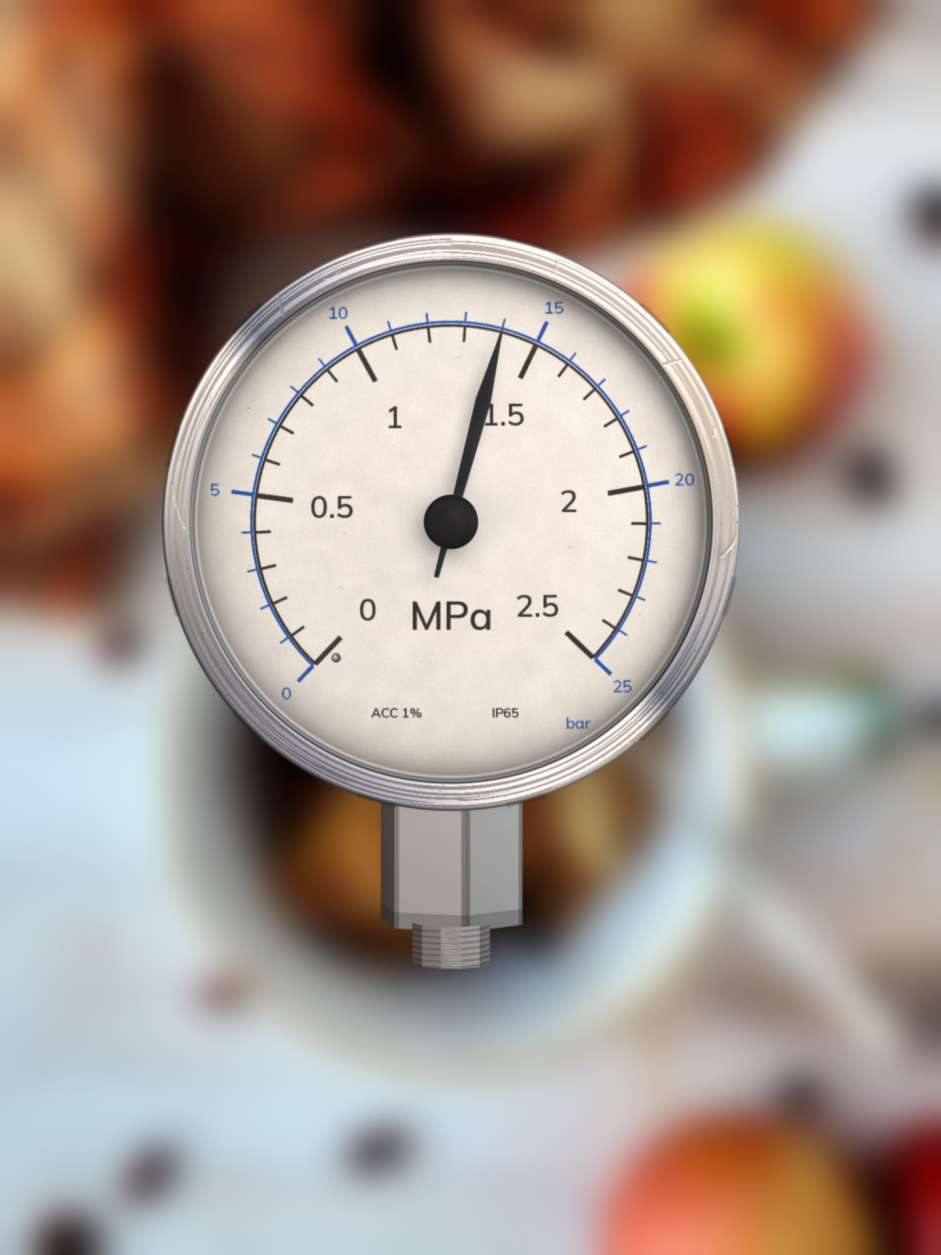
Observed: 1.4; MPa
